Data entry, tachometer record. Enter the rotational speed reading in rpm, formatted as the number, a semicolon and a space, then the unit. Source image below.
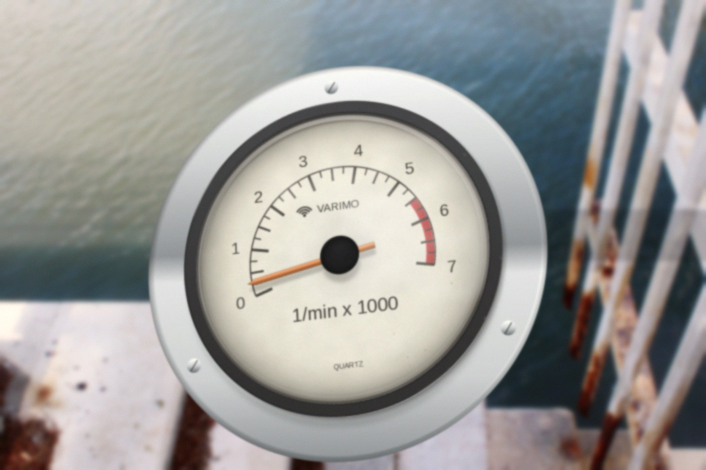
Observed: 250; rpm
